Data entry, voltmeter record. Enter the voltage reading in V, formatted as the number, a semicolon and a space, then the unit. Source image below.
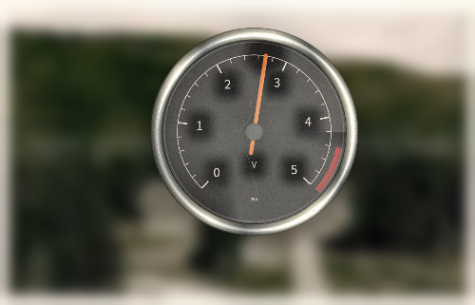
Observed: 2.7; V
